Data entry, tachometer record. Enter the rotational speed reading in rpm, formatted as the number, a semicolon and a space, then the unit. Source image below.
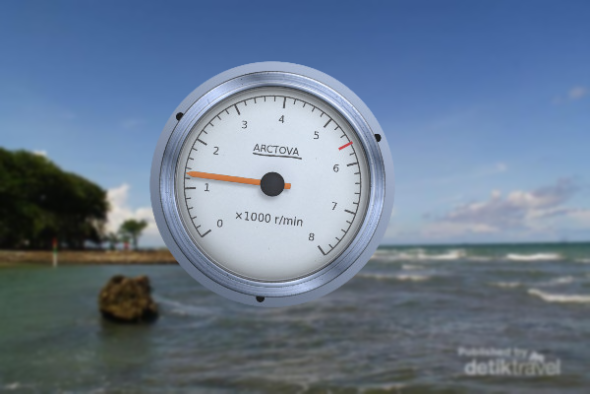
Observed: 1300; rpm
